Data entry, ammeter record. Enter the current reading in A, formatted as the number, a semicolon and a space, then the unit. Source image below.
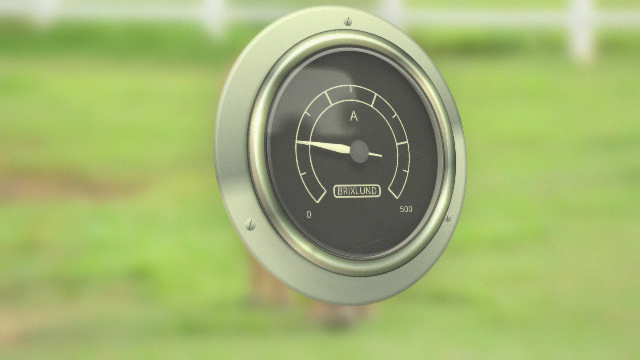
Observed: 100; A
